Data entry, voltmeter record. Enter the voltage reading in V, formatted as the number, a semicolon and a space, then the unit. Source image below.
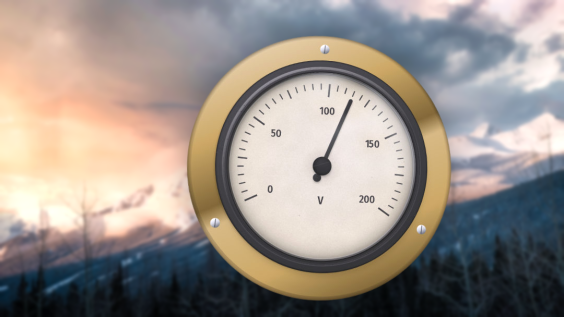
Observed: 115; V
